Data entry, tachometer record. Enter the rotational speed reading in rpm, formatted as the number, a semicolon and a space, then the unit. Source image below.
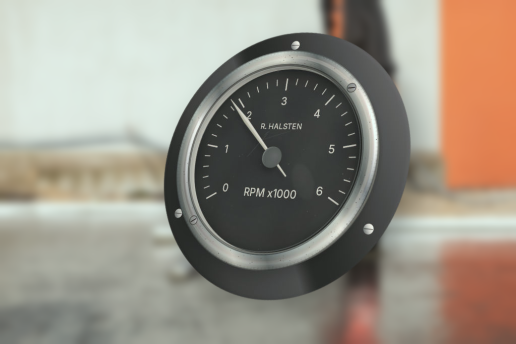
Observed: 1900; rpm
